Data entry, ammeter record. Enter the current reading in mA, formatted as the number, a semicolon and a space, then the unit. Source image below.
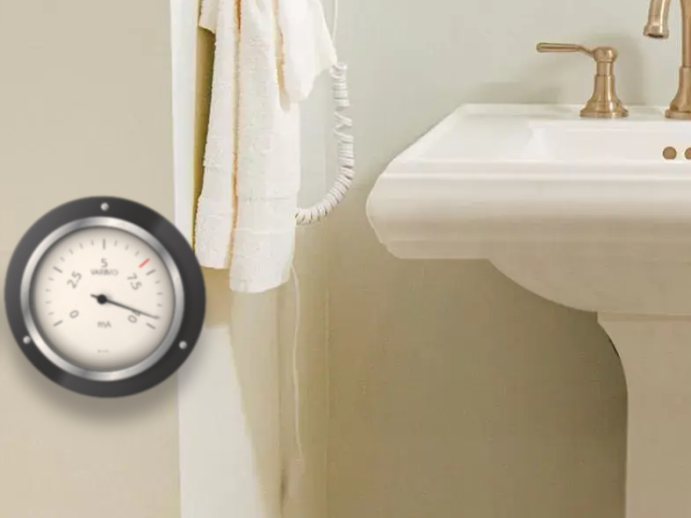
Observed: 9.5; mA
